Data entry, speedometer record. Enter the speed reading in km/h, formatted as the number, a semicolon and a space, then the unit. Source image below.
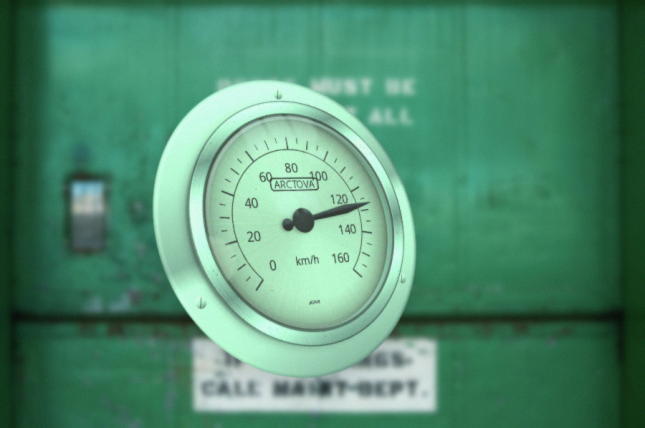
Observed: 127.5; km/h
